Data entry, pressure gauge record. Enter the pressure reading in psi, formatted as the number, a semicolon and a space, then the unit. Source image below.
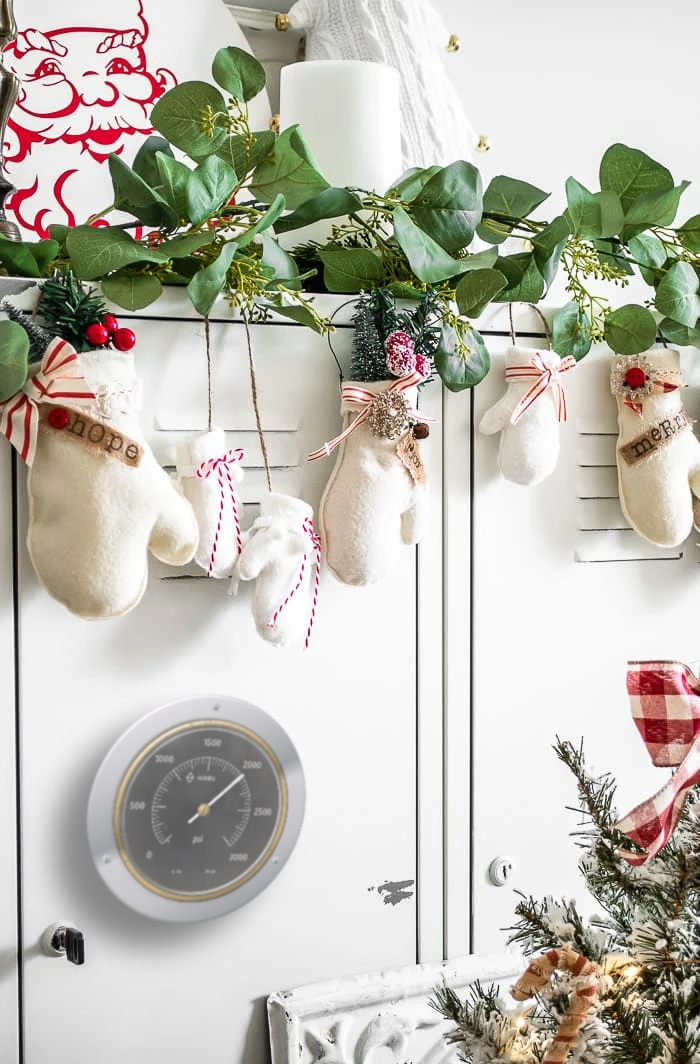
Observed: 2000; psi
